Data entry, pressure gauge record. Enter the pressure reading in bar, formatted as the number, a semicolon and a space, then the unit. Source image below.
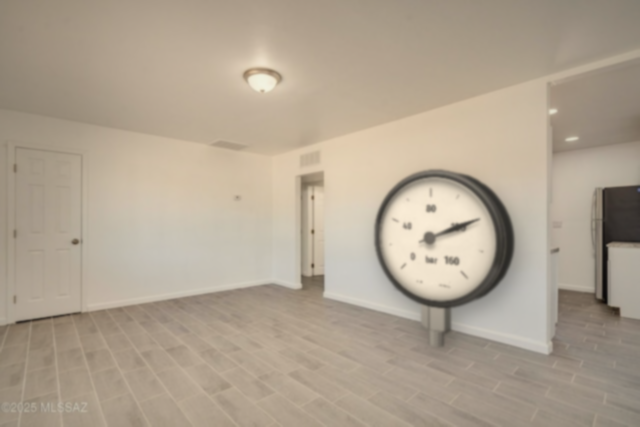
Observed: 120; bar
